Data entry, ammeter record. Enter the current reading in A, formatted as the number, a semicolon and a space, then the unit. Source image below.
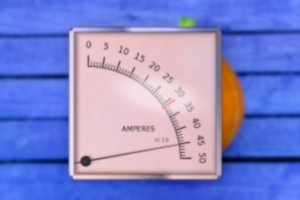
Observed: 45; A
